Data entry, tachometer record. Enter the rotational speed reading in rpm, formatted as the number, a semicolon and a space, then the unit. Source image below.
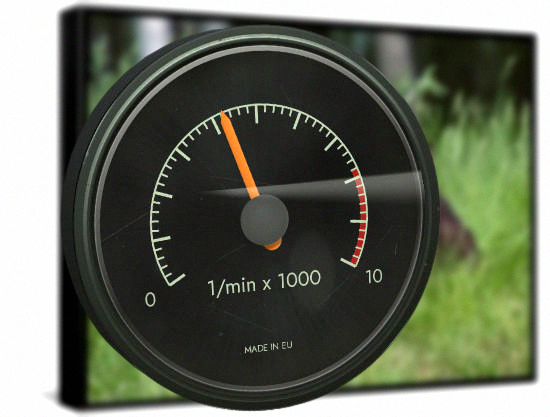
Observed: 4200; rpm
